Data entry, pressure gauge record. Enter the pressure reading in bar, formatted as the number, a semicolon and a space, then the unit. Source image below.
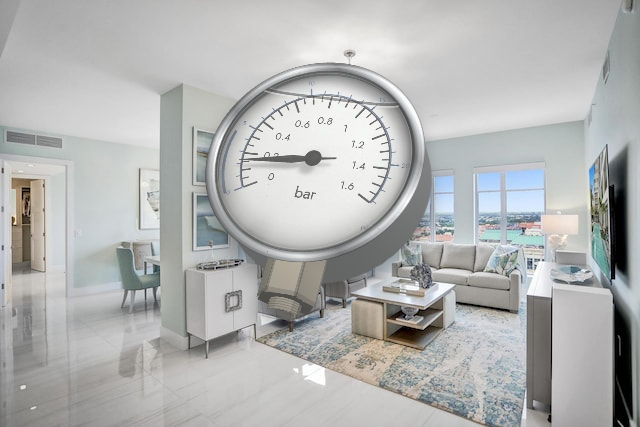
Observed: 0.15; bar
